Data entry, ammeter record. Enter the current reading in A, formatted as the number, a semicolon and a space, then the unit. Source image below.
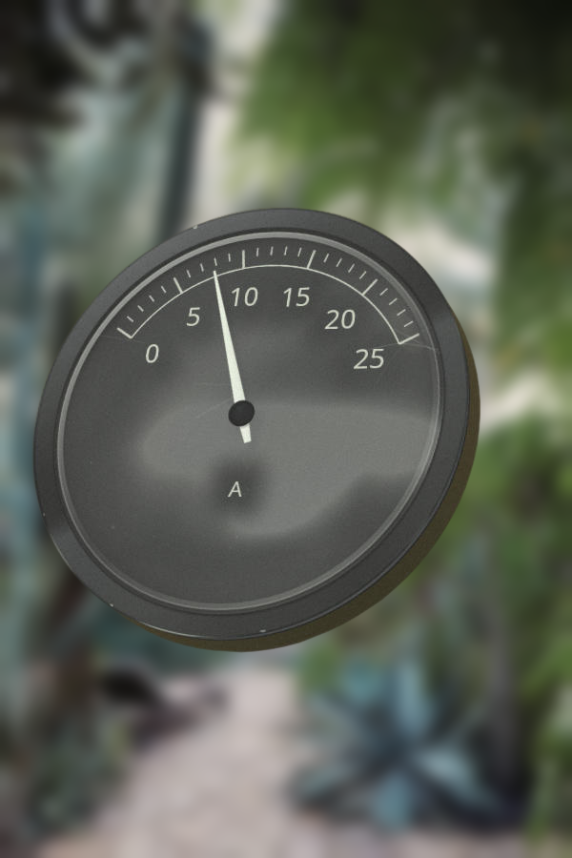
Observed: 8; A
